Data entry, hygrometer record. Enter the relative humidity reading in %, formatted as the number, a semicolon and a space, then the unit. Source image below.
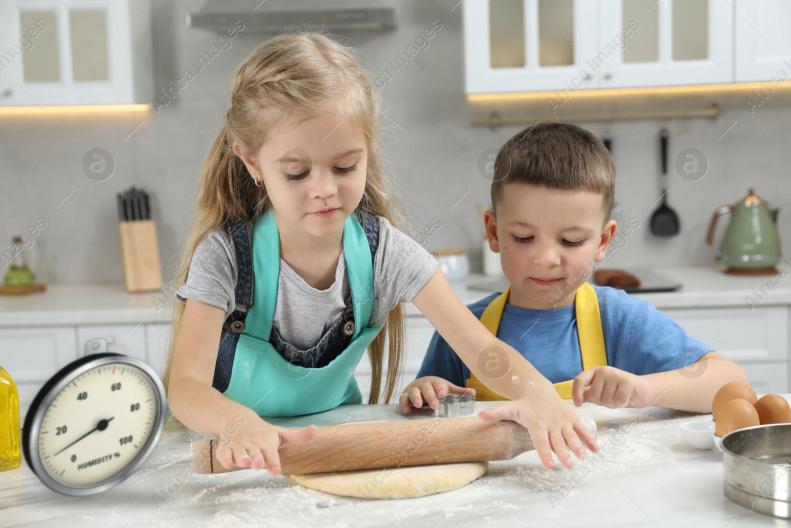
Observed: 10; %
